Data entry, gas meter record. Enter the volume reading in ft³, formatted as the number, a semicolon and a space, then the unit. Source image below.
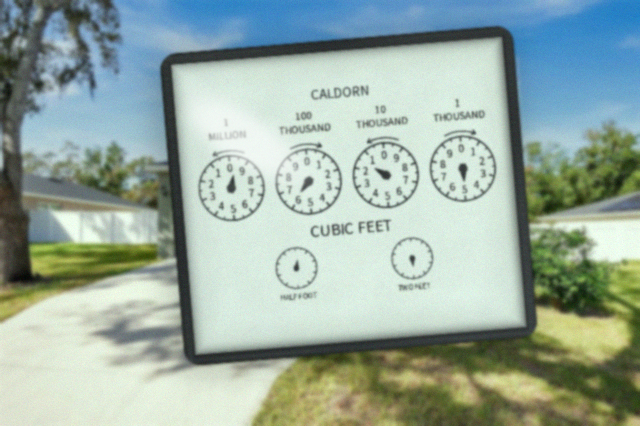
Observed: 961500; ft³
